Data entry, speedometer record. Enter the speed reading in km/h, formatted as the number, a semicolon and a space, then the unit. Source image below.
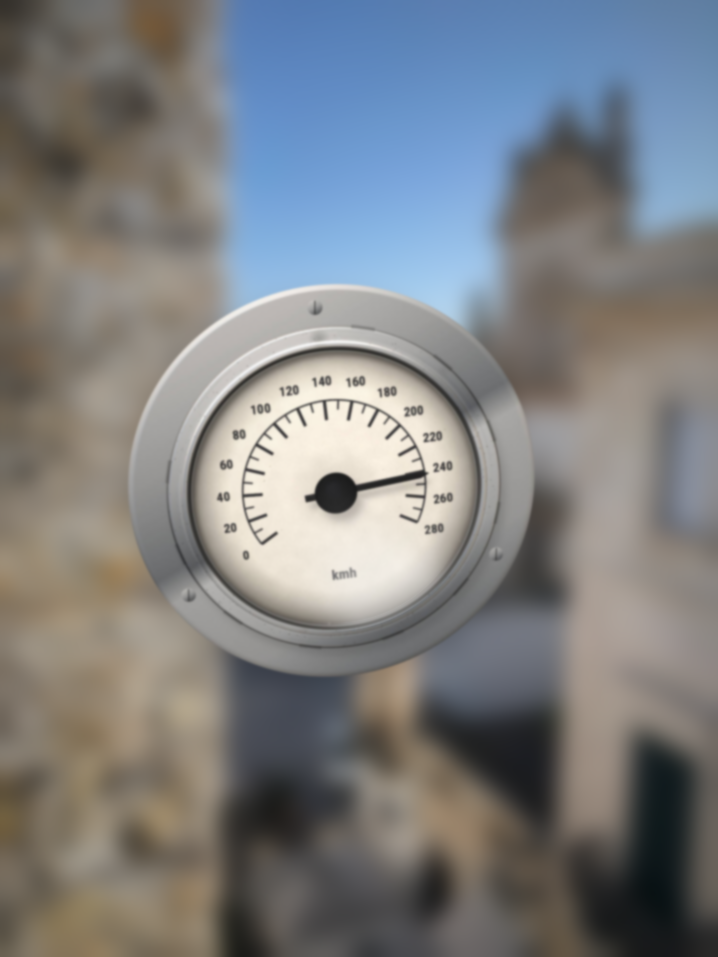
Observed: 240; km/h
